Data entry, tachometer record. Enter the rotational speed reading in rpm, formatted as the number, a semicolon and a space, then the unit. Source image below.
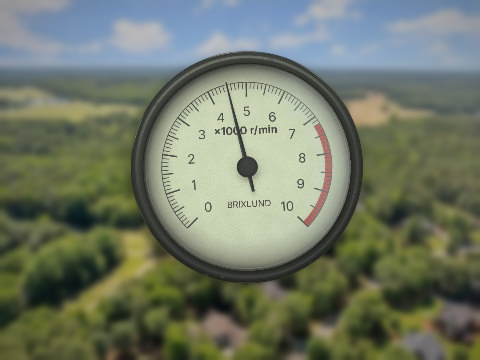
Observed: 4500; rpm
